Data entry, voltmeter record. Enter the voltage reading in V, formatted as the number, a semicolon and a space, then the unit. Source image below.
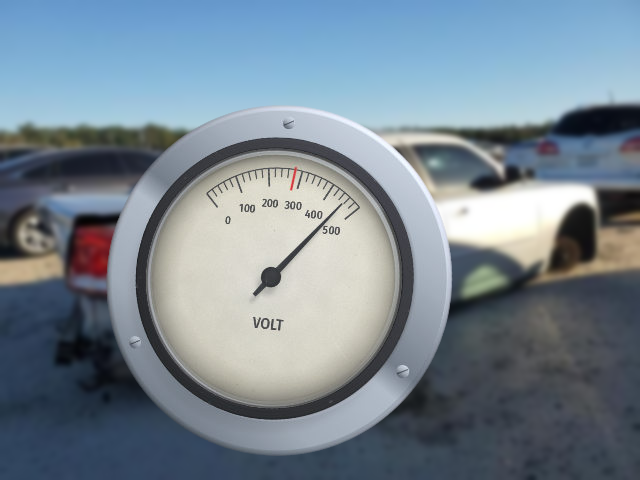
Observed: 460; V
